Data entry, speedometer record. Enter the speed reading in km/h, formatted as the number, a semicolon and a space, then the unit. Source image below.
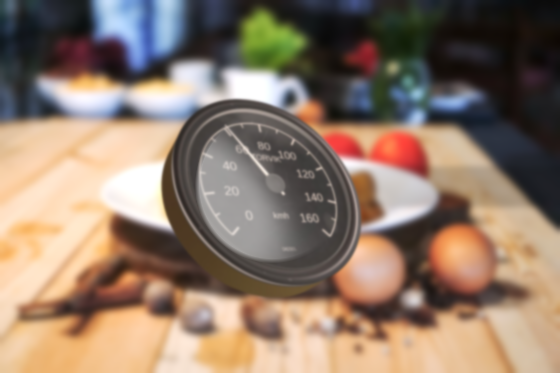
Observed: 60; km/h
